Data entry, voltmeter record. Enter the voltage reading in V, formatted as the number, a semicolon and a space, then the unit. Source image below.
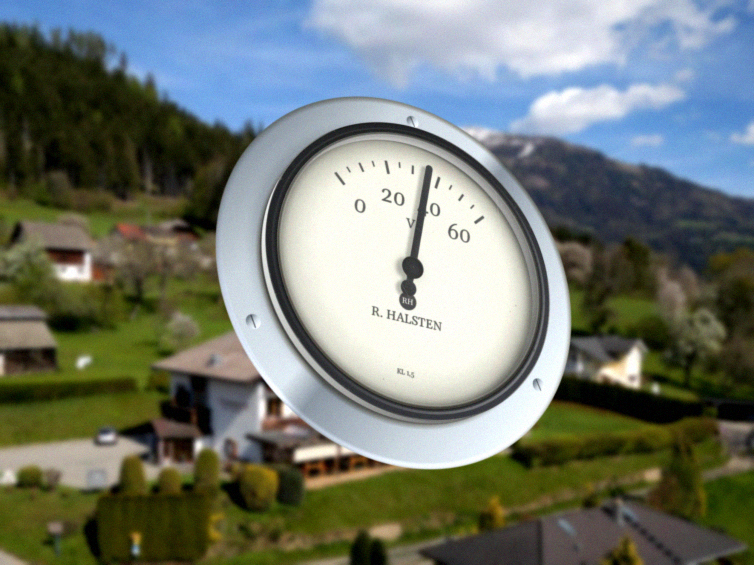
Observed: 35; V
